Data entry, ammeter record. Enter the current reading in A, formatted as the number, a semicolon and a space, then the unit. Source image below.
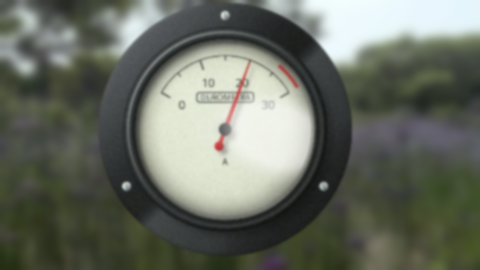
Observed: 20; A
